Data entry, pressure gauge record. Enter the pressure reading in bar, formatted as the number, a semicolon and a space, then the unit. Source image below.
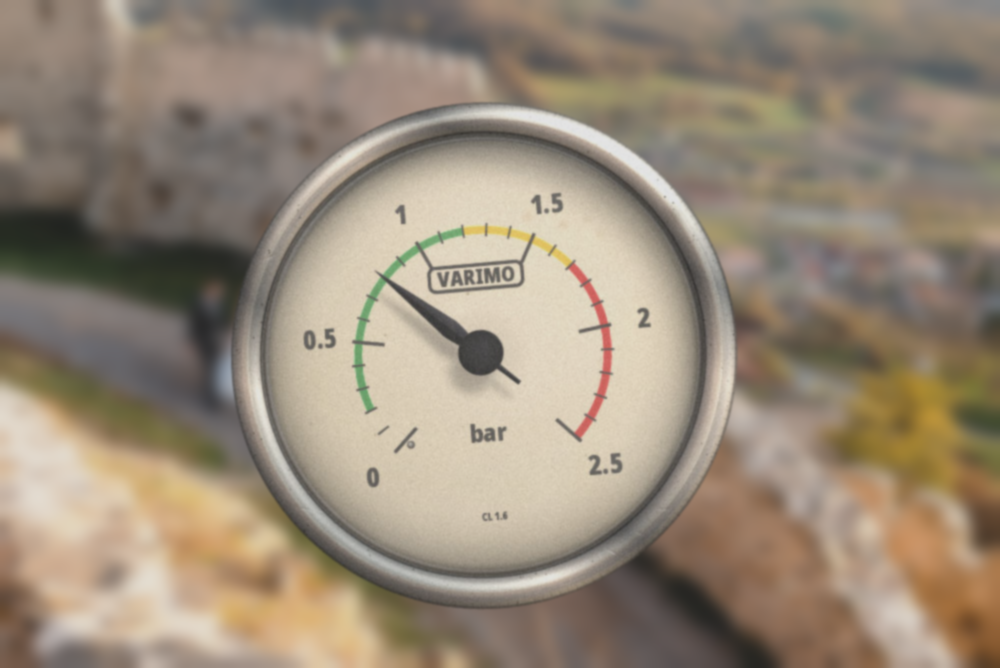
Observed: 0.8; bar
